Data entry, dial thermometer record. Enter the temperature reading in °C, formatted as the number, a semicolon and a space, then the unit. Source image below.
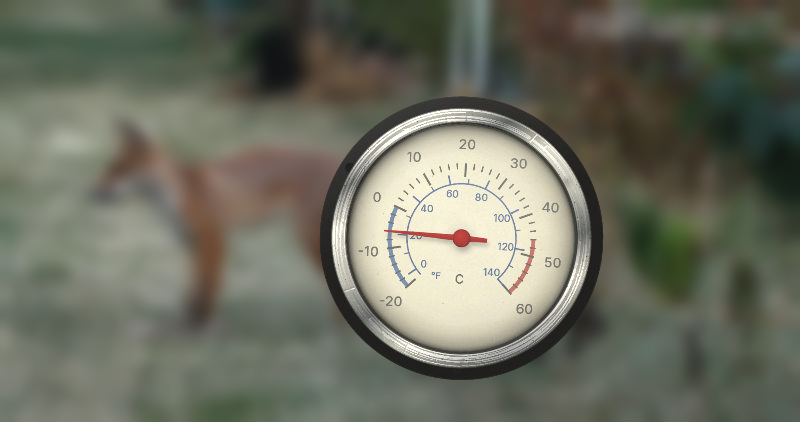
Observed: -6; °C
